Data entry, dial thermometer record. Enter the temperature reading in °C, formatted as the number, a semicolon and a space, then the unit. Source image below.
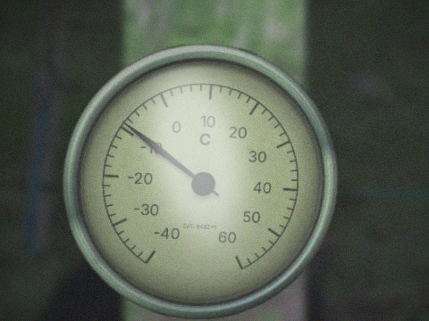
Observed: -9; °C
